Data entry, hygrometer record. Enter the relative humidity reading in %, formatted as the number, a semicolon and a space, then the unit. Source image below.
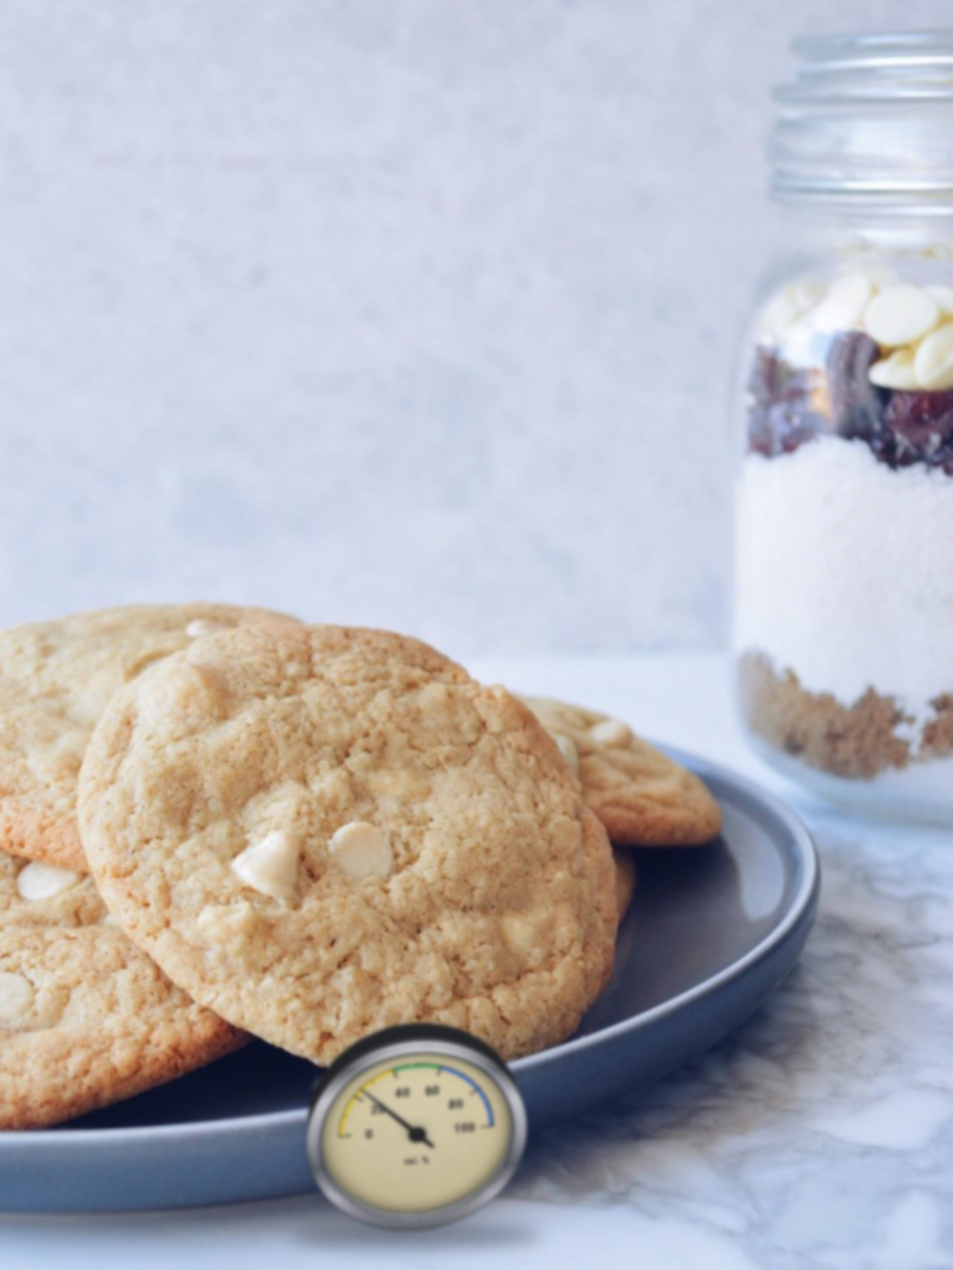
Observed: 25; %
